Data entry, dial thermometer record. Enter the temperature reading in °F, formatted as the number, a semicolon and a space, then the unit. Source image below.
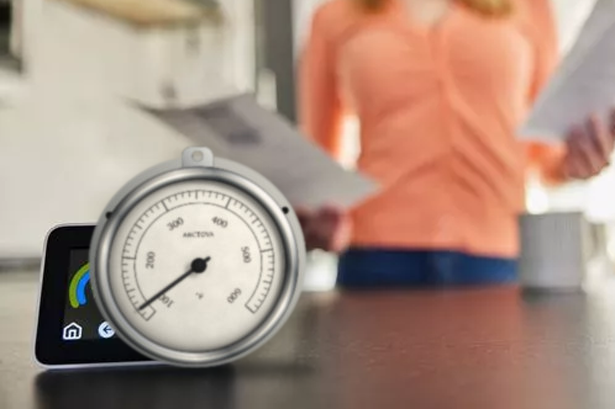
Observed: 120; °F
